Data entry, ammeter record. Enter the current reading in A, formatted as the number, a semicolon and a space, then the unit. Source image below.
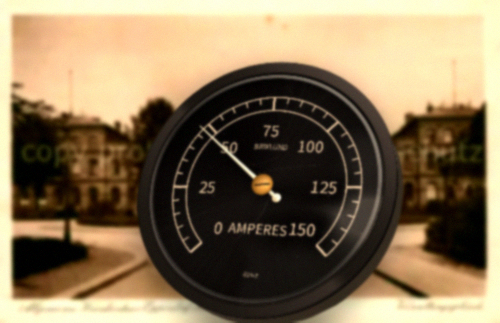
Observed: 47.5; A
